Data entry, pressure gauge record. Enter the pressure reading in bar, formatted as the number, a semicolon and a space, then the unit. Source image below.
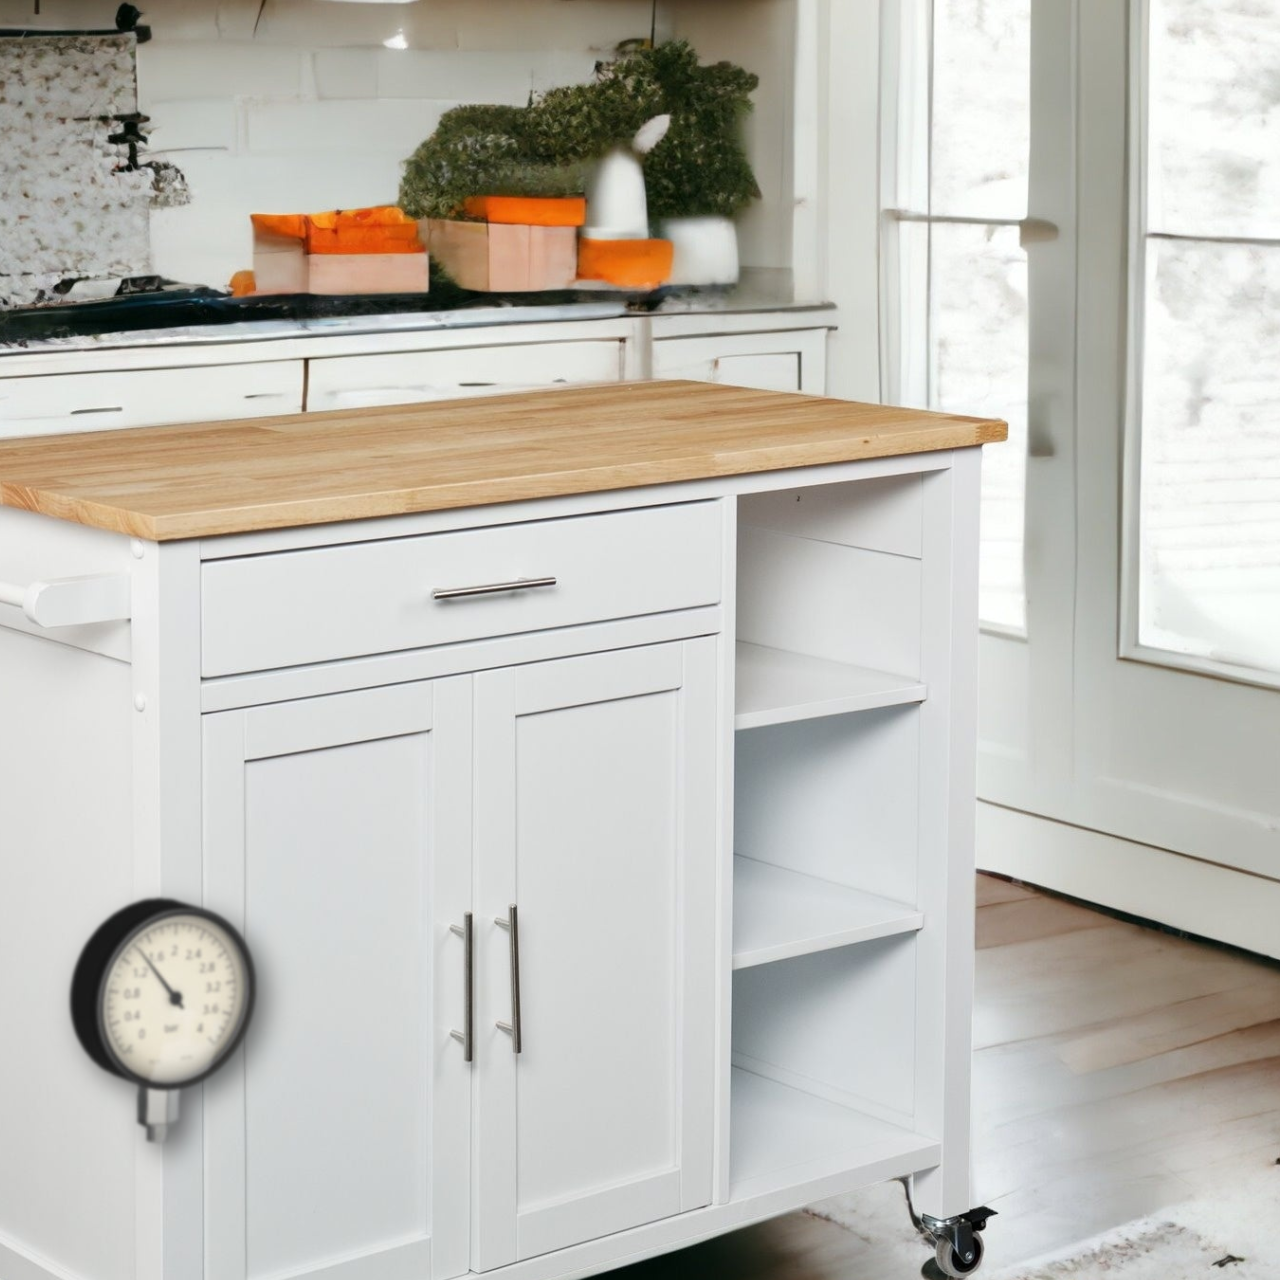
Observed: 1.4; bar
